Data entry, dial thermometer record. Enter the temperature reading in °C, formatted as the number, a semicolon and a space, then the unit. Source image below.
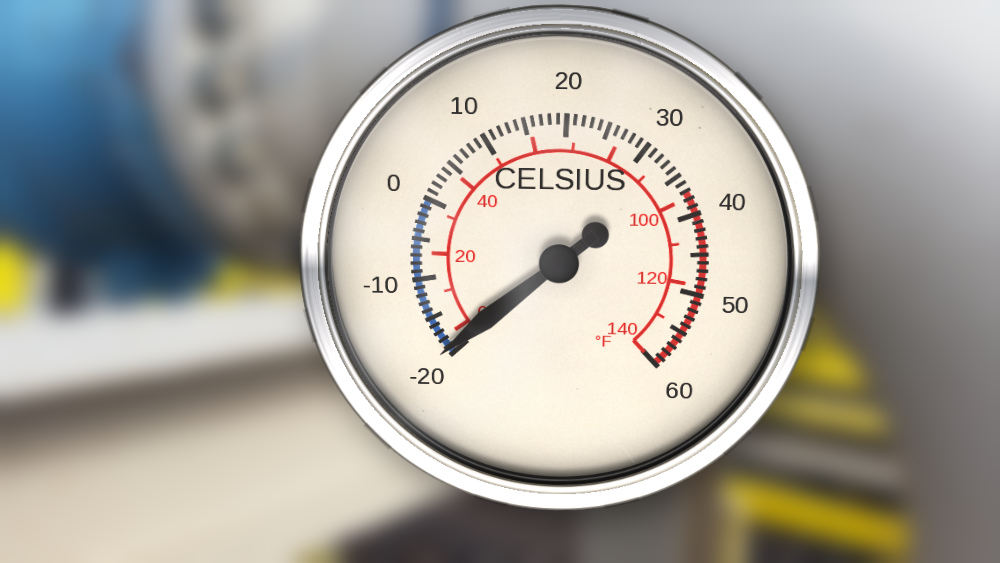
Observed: -19; °C
